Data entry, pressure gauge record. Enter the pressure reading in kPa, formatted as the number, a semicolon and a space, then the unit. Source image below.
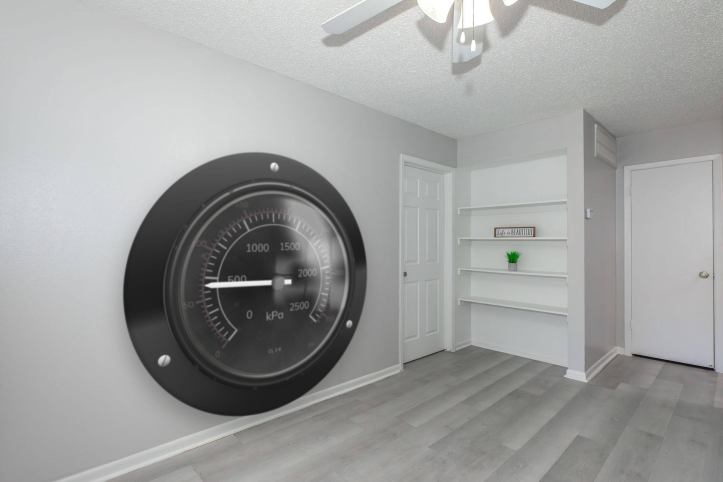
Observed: 450; kPa
